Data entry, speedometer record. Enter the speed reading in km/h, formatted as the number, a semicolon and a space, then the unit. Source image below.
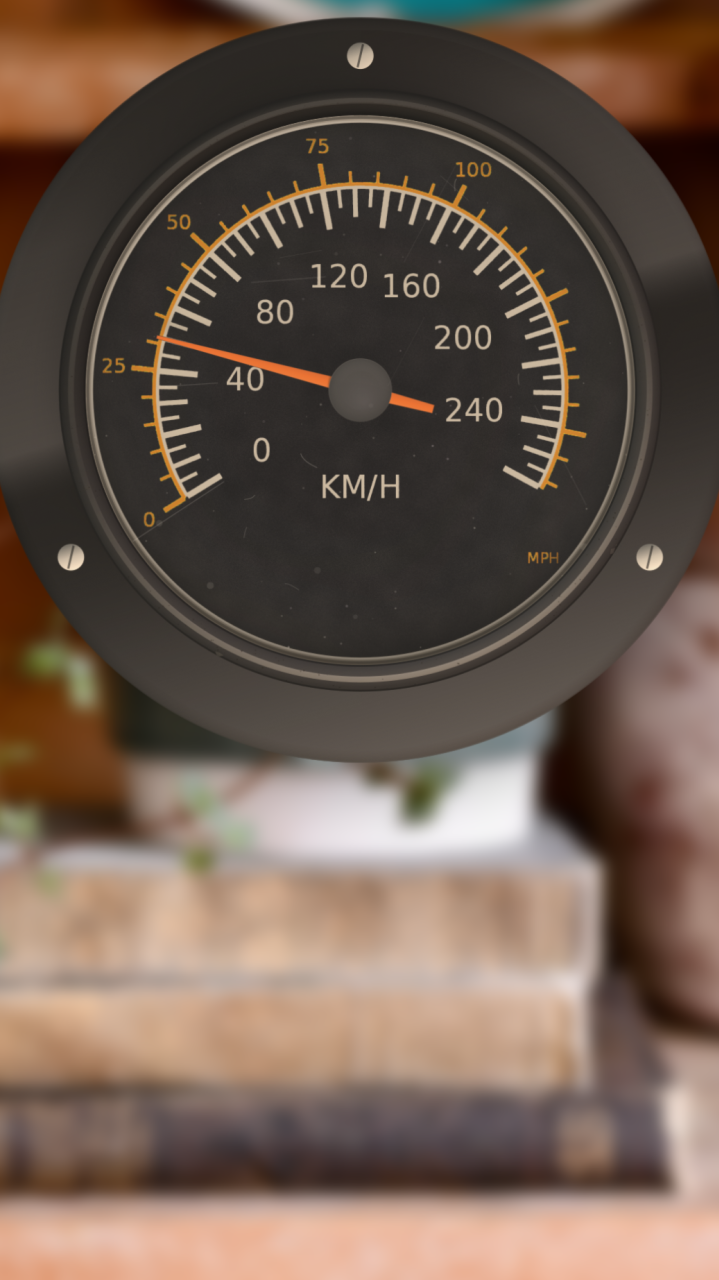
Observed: 50; km/h
